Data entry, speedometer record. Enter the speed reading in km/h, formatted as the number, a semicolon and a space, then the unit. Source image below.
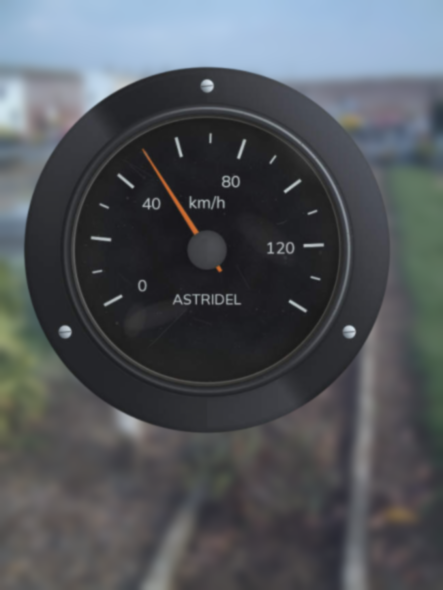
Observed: 50; km/h
